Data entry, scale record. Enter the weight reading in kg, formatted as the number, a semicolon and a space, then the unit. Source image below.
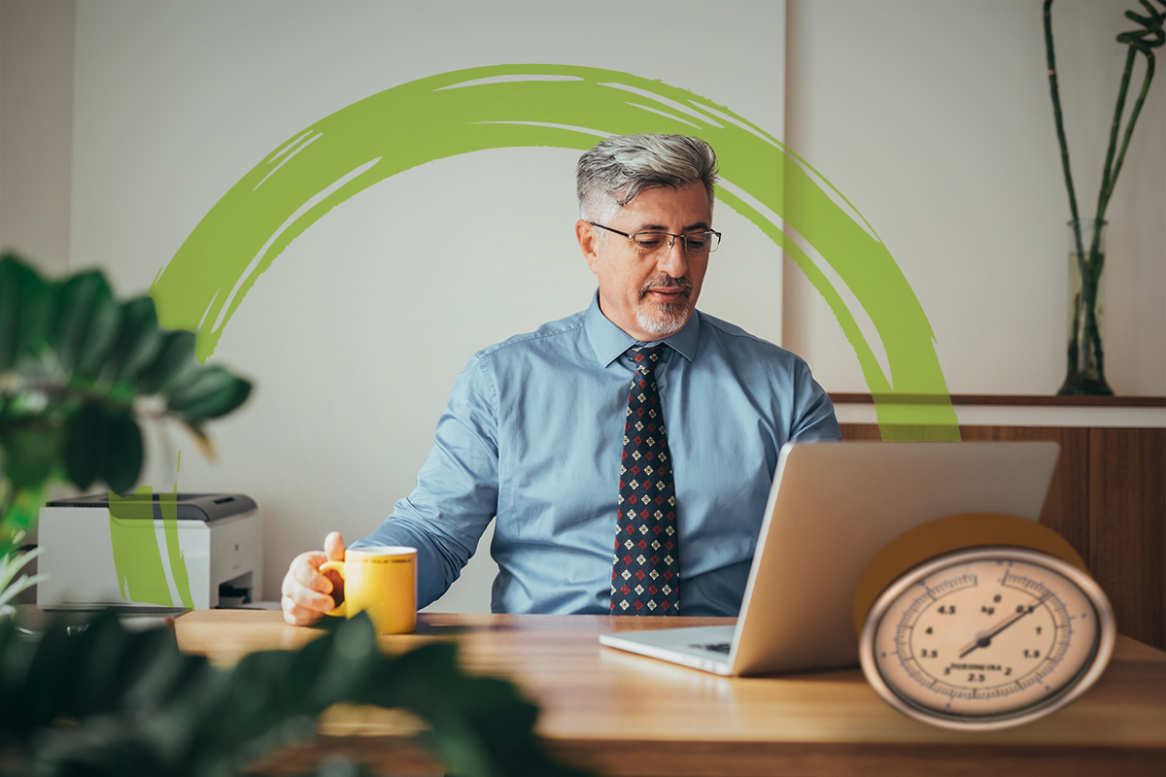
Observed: 0.5; kg
